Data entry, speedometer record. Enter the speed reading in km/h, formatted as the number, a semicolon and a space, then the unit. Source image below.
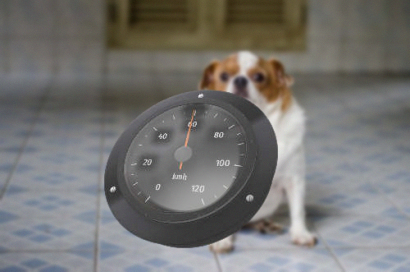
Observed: 60; km/h
